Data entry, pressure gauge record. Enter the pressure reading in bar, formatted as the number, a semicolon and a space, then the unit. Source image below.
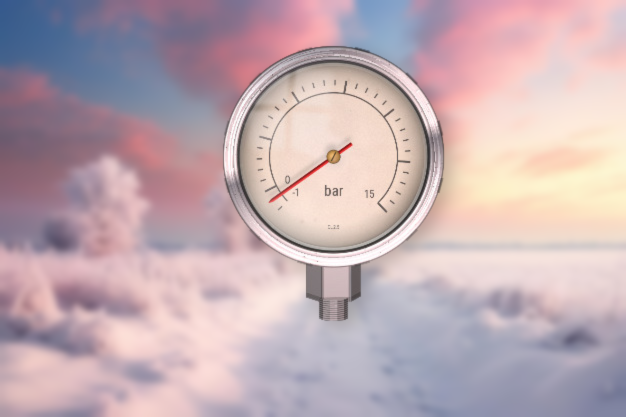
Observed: -0.5; bar
